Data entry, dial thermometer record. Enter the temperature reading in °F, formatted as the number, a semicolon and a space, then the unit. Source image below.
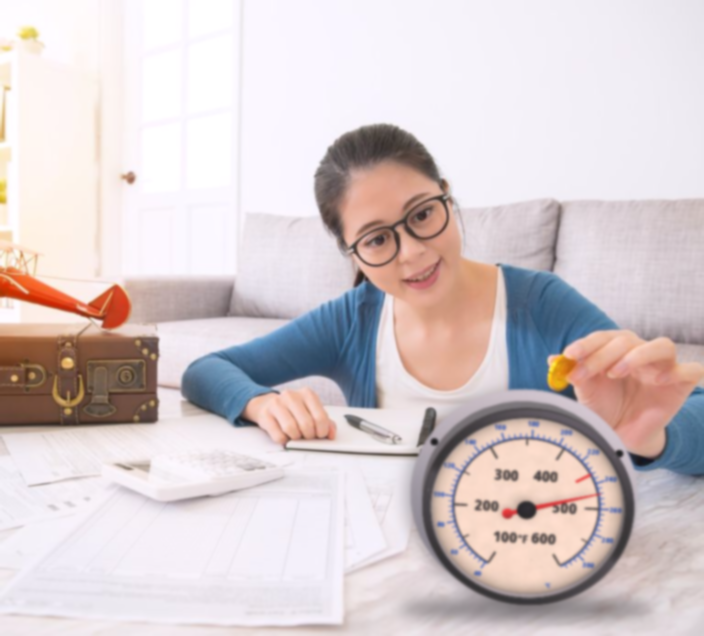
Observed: 475; °F
